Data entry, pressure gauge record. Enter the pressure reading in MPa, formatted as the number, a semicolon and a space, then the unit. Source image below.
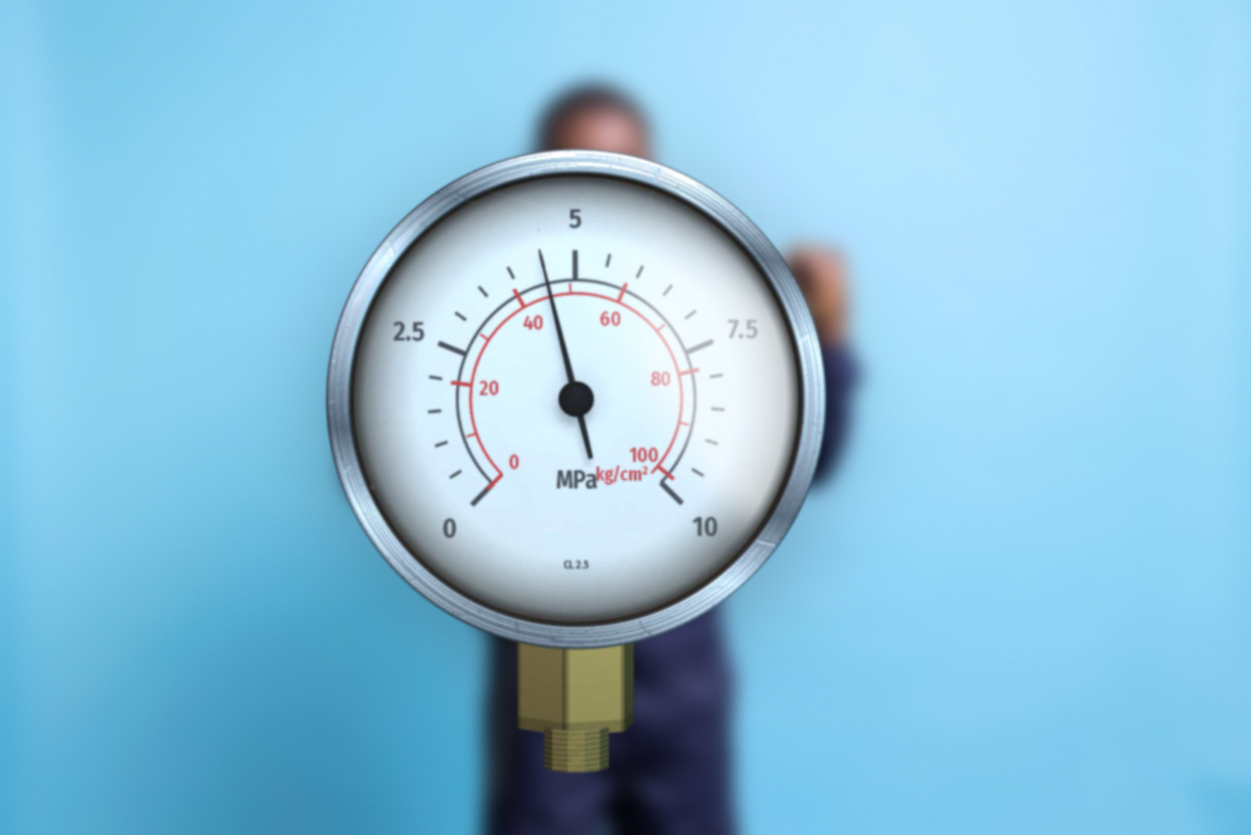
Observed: 4.5; MPa
